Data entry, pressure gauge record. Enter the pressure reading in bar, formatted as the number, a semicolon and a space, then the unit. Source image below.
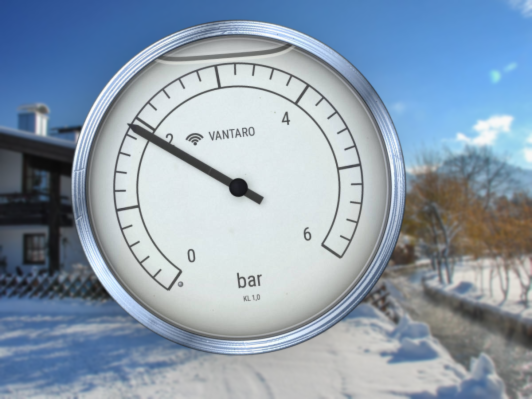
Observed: 1.9; bar
